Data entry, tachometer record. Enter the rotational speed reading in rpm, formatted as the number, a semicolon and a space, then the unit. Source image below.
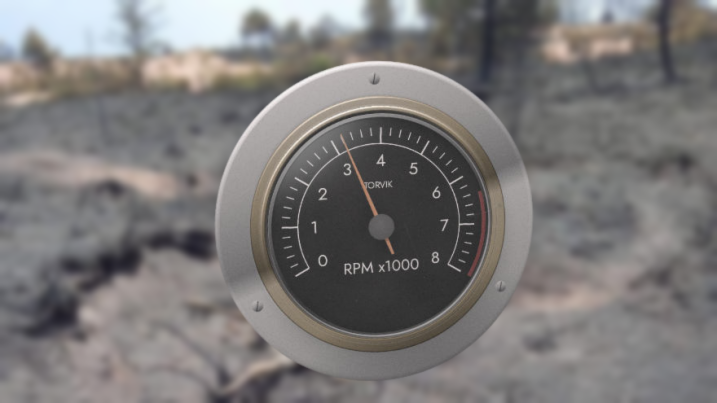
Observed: 3200; rpm
